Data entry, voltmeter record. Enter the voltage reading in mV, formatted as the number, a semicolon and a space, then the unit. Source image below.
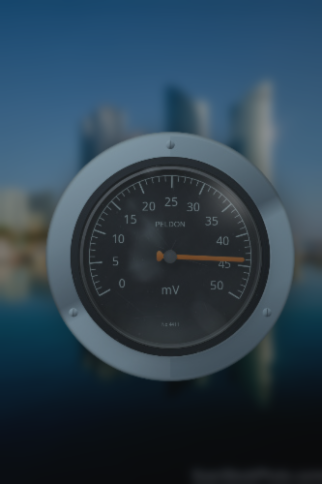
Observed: 44; mV
